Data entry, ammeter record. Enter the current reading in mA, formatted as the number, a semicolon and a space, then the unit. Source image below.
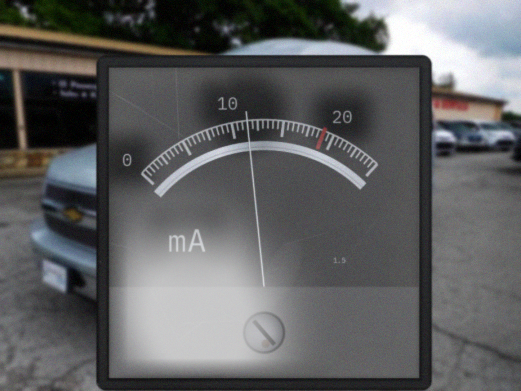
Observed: 11.5; mA
